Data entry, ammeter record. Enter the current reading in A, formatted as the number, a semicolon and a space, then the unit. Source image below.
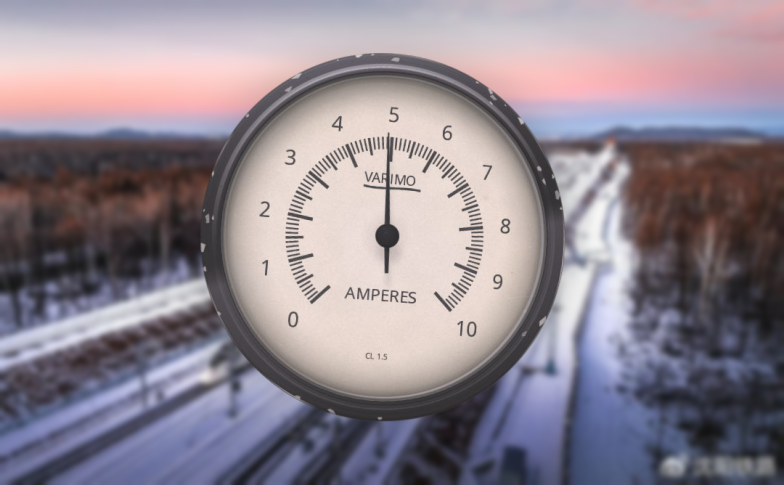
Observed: 4.9; A
